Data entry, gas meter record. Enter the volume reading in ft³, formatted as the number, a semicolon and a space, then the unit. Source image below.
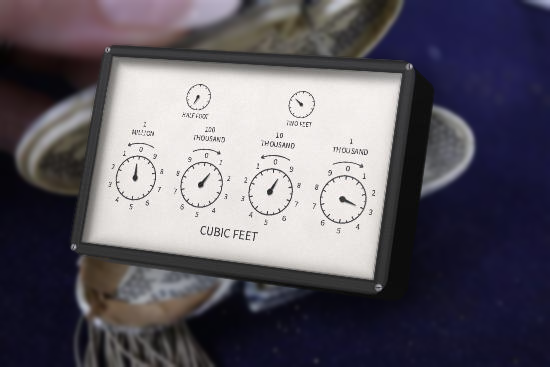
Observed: 9300; ft³
